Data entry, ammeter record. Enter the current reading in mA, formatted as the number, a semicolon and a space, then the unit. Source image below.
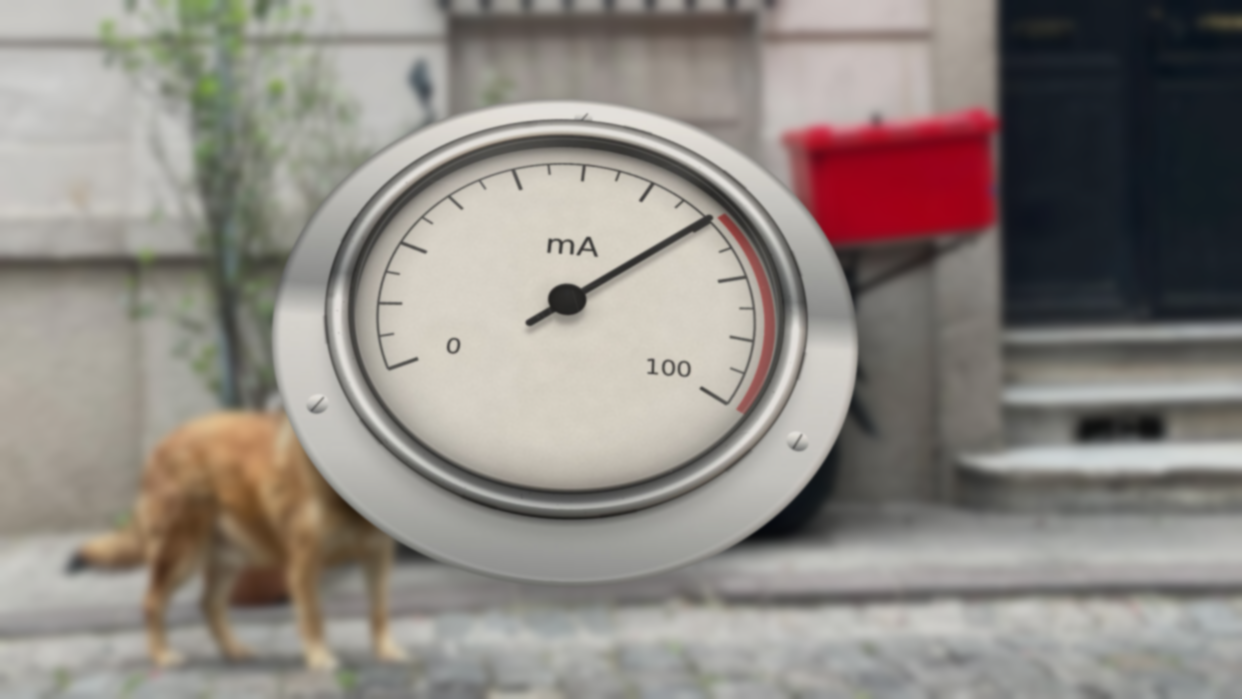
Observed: 70; mA
